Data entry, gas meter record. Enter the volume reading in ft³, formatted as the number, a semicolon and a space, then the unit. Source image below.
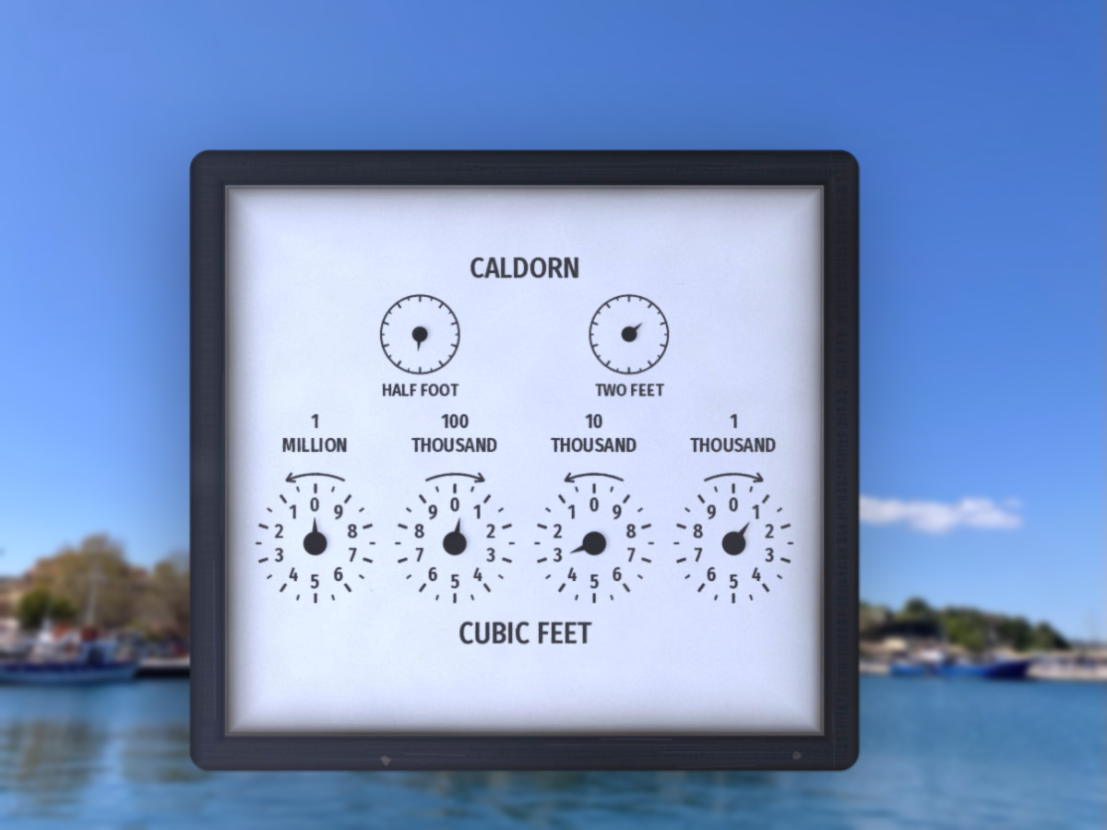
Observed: 3100; ft³
